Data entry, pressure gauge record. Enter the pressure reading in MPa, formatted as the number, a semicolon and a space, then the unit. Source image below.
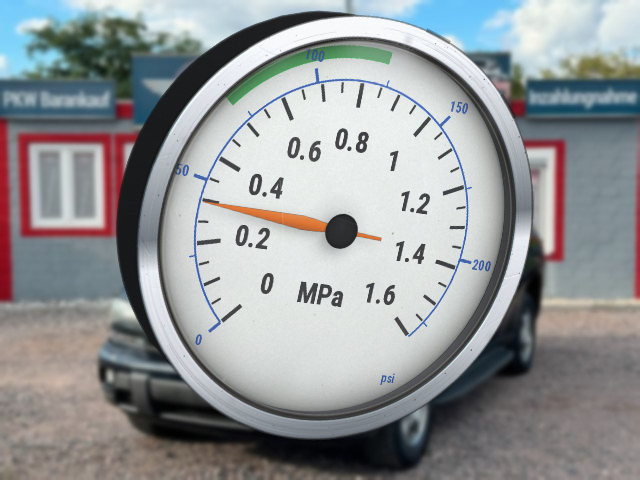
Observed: 0.3; MPa
